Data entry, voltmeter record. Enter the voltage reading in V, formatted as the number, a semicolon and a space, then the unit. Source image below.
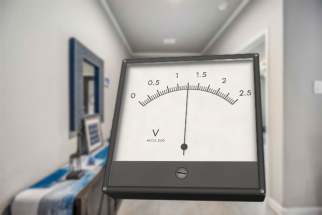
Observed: 1.25; V
